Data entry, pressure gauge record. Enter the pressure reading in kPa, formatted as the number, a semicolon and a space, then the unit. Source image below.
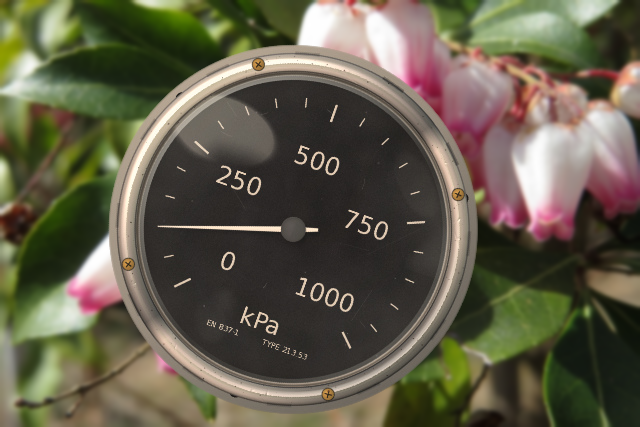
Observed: 100; kPa
